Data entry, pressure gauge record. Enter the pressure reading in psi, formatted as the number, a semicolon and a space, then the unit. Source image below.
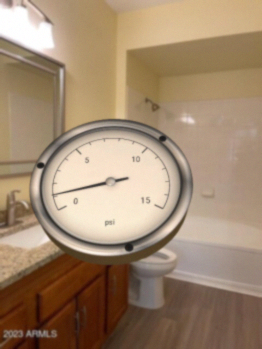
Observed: 1; psi
